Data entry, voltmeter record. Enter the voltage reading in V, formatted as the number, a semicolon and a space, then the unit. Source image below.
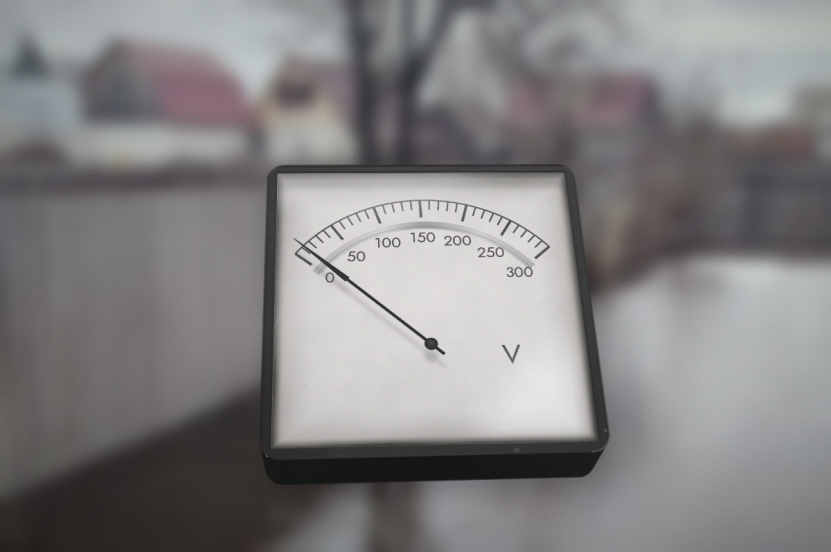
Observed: 10; V
